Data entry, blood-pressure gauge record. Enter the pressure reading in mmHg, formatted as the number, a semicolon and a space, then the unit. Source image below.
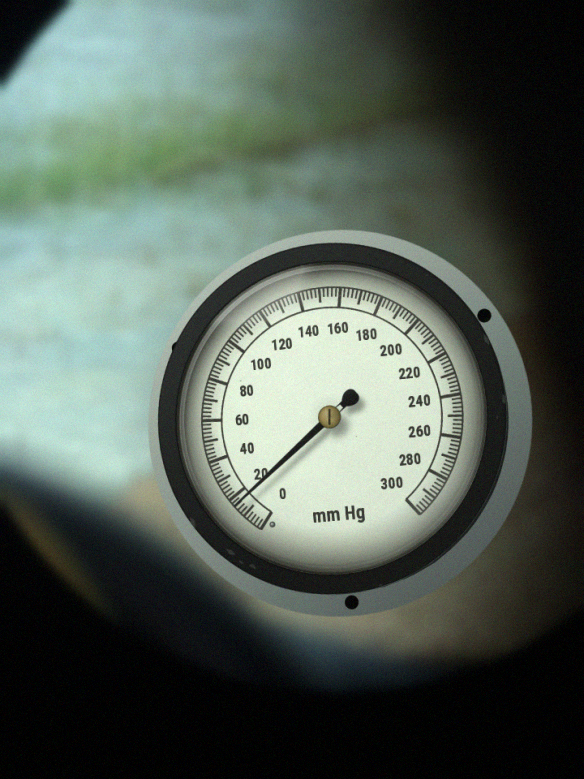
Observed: 16; mmHg
